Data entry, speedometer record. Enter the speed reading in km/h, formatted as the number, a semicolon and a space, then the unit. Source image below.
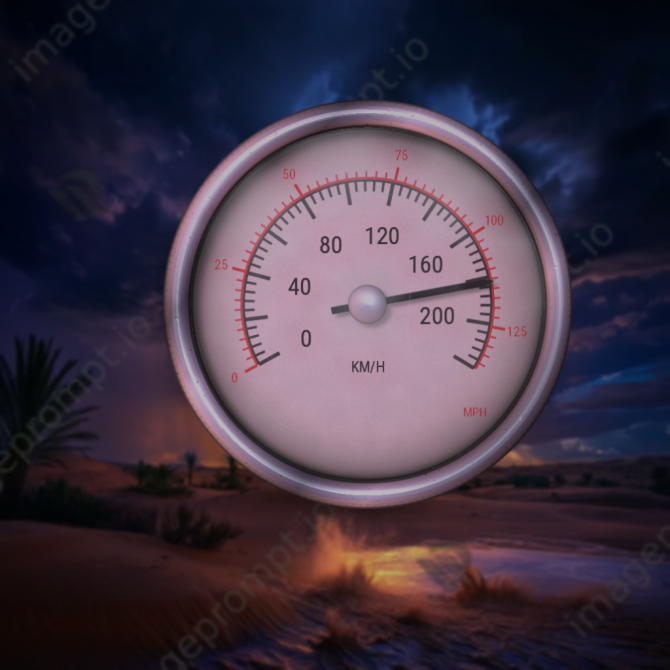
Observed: 182; km/h
